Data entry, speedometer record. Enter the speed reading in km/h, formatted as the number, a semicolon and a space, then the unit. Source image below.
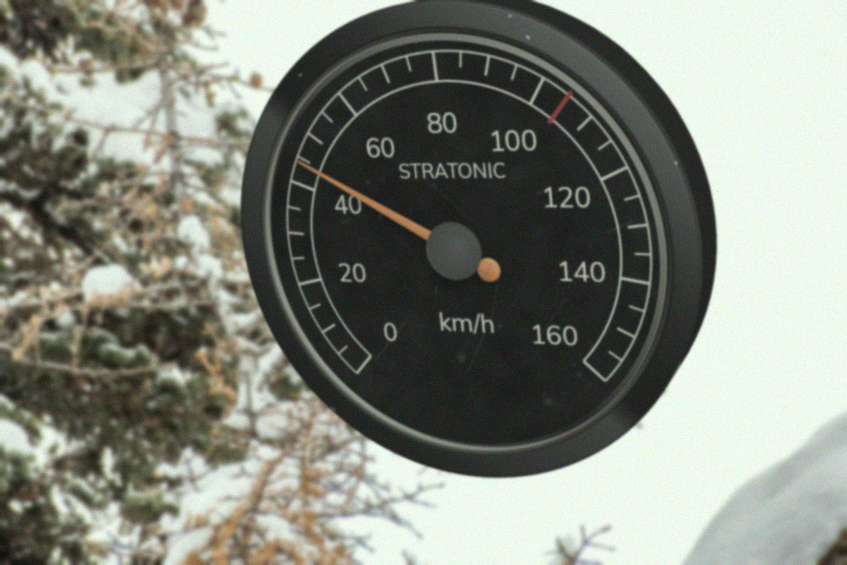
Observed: 45; km/h
